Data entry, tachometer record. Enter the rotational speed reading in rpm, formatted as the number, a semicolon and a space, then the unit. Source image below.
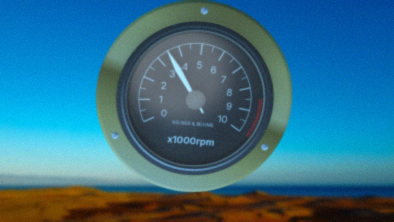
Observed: 3500; rpm
